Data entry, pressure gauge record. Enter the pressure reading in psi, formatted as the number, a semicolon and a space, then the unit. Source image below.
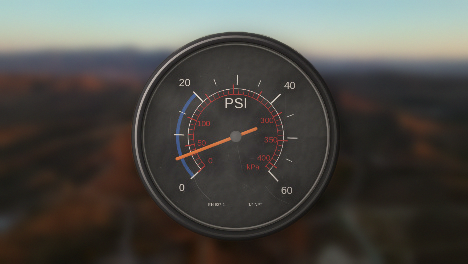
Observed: 5; psi
